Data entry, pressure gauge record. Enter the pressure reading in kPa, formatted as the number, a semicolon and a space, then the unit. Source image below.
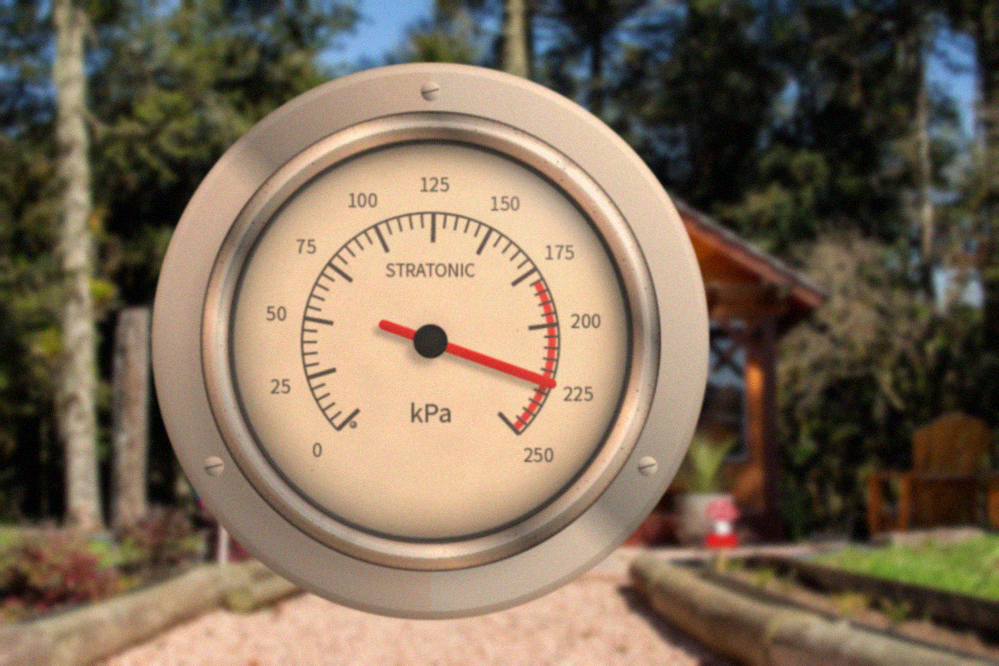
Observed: 225; kPa
